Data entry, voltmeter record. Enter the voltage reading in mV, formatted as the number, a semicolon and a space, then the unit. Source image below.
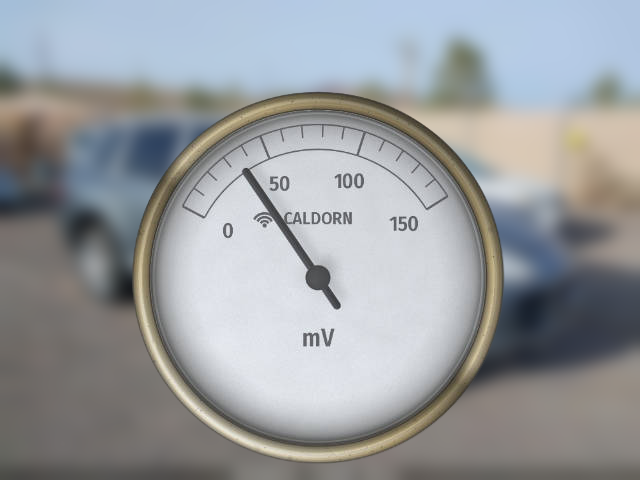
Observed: 35; mV
